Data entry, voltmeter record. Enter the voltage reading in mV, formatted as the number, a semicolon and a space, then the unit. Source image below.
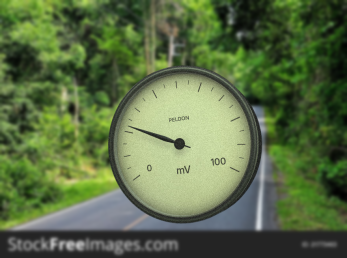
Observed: 22.5; mV
